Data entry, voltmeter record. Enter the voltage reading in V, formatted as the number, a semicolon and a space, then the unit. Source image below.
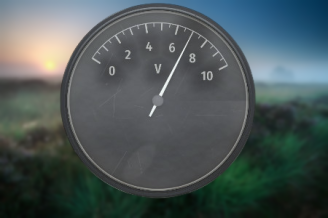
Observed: 7; V
